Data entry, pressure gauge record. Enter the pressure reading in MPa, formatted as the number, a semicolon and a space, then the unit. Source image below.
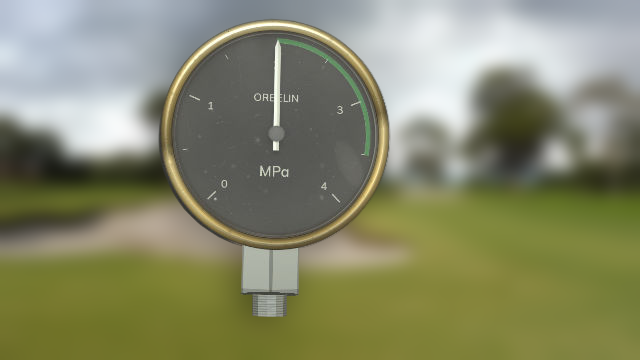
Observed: 2; MPa
